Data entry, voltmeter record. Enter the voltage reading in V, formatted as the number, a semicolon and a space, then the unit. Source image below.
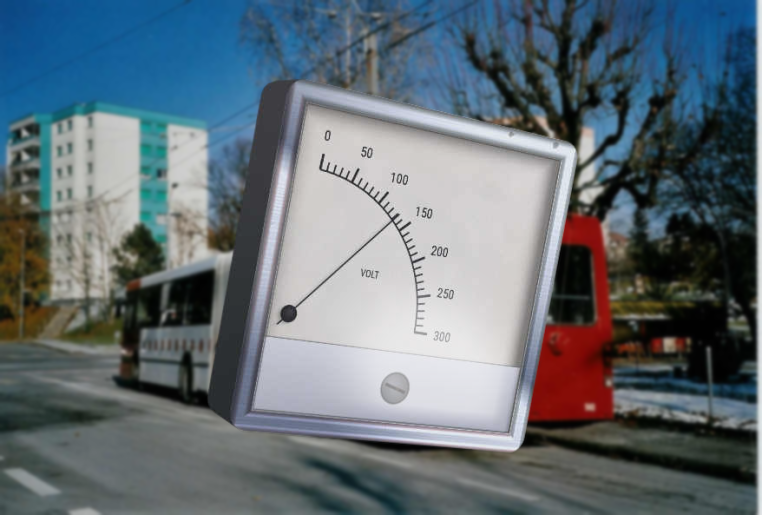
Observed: 130; V
